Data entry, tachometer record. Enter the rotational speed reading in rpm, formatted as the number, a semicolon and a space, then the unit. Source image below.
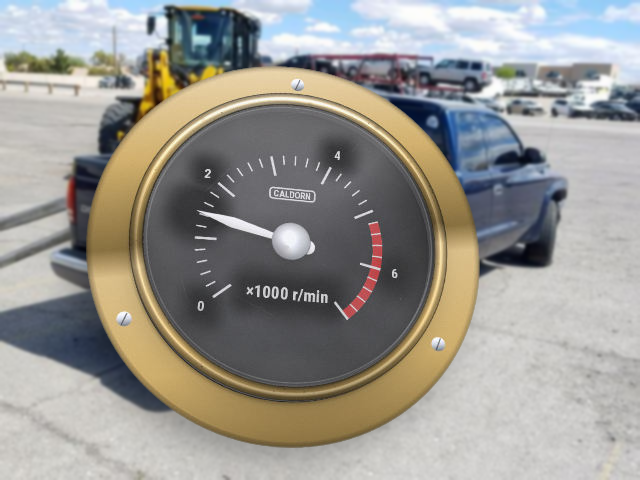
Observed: 1400; rpm
